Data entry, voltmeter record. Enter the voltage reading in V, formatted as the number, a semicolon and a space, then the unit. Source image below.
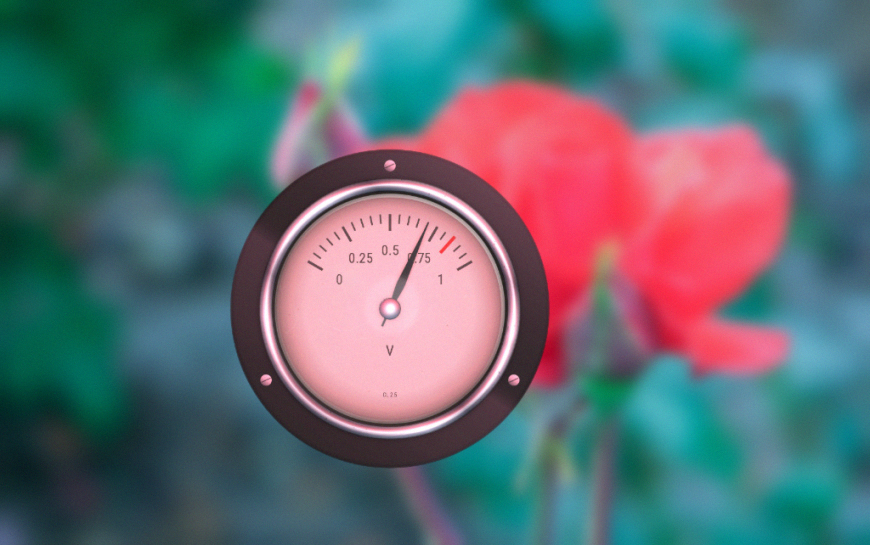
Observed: 0.7; V
